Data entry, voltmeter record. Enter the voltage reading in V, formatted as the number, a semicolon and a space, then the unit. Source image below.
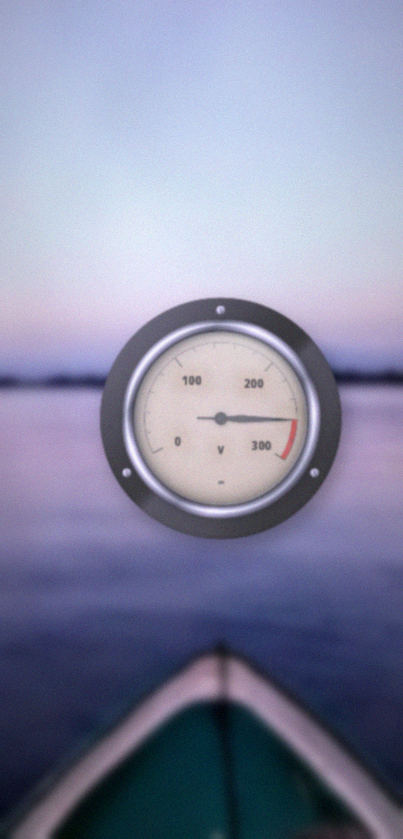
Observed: 260; V
